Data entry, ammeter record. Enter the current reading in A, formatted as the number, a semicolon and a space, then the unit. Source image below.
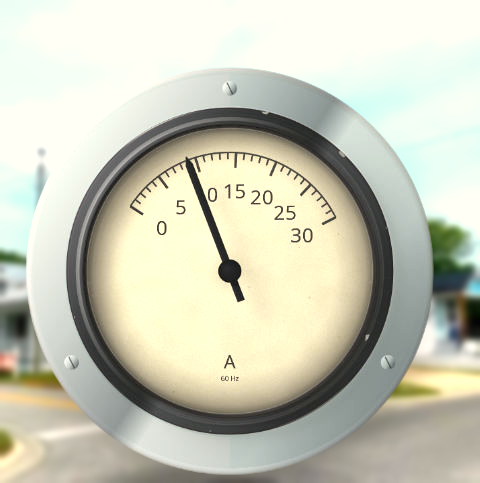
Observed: 9; A
